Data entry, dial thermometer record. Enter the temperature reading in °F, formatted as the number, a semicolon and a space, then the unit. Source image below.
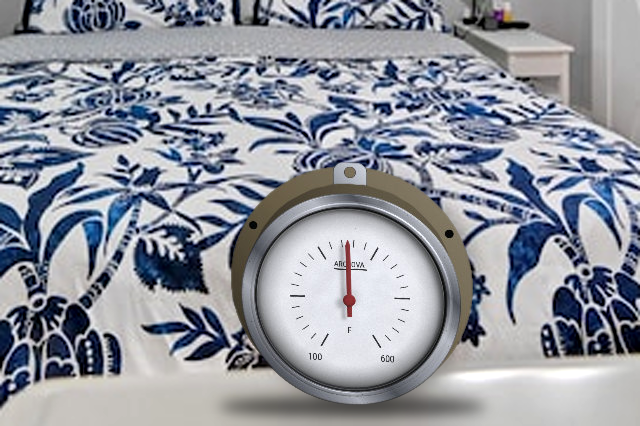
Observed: 350; °F
